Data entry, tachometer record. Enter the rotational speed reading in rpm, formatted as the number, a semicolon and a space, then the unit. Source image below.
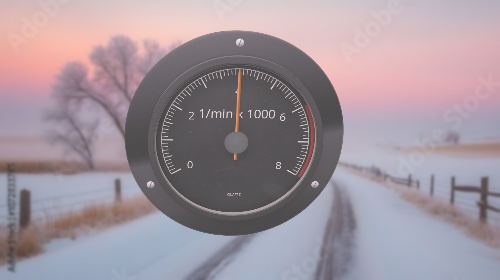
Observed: 4000; rpm
